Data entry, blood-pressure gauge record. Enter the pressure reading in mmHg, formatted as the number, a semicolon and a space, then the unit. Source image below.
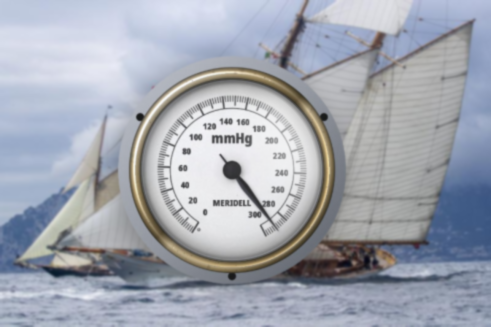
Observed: 290; mmHg
